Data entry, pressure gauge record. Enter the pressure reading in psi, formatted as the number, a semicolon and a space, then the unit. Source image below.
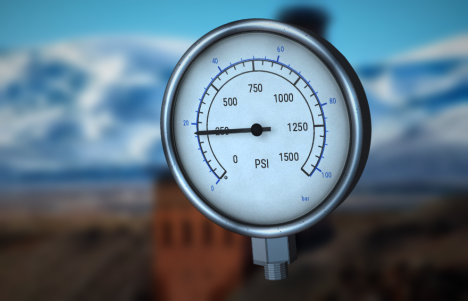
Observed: 250; psi
